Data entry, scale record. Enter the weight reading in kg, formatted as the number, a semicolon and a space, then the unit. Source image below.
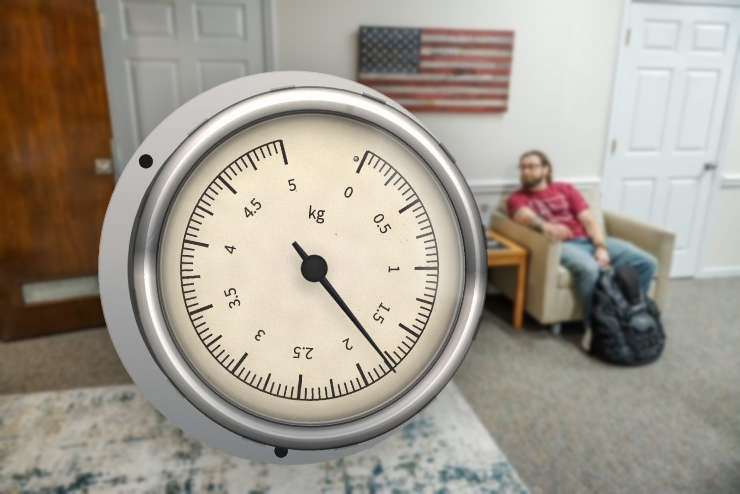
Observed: 1.8; kg
